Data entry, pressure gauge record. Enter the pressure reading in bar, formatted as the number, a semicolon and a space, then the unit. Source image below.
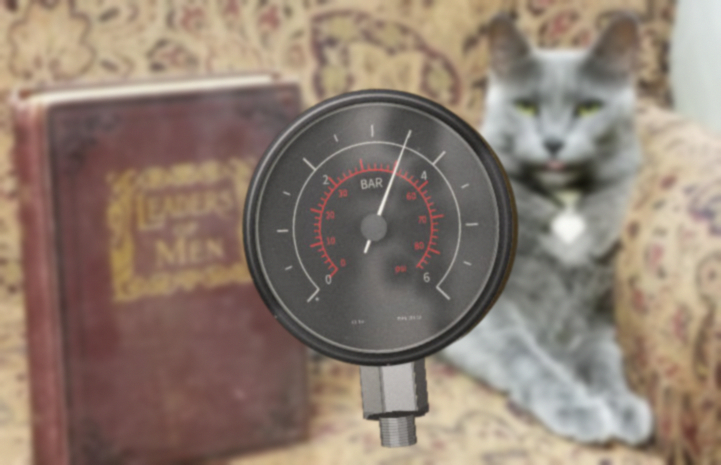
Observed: 3.5; bar
